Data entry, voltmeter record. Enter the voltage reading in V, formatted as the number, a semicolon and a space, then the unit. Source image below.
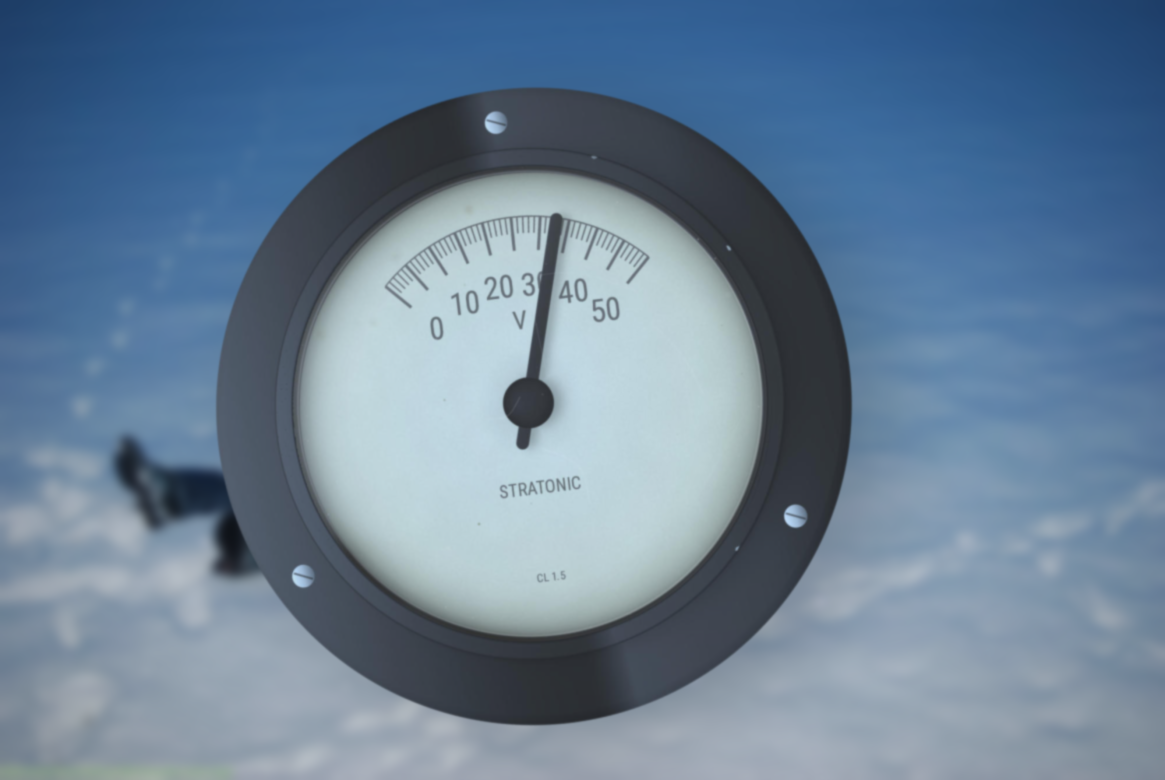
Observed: 33; V
